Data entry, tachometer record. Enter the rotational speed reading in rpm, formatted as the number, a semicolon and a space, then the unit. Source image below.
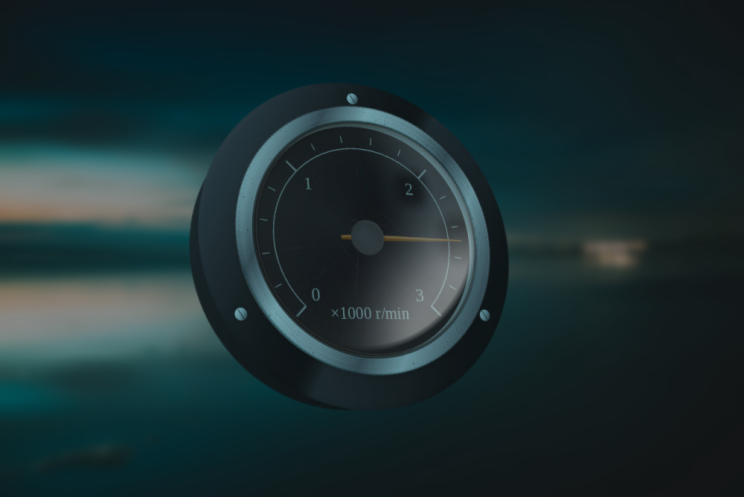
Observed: 2500; rpm
